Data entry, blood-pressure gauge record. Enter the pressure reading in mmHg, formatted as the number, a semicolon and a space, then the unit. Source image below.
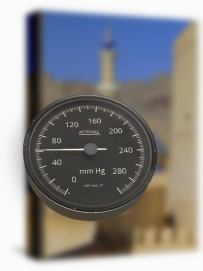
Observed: 60; mmHg
